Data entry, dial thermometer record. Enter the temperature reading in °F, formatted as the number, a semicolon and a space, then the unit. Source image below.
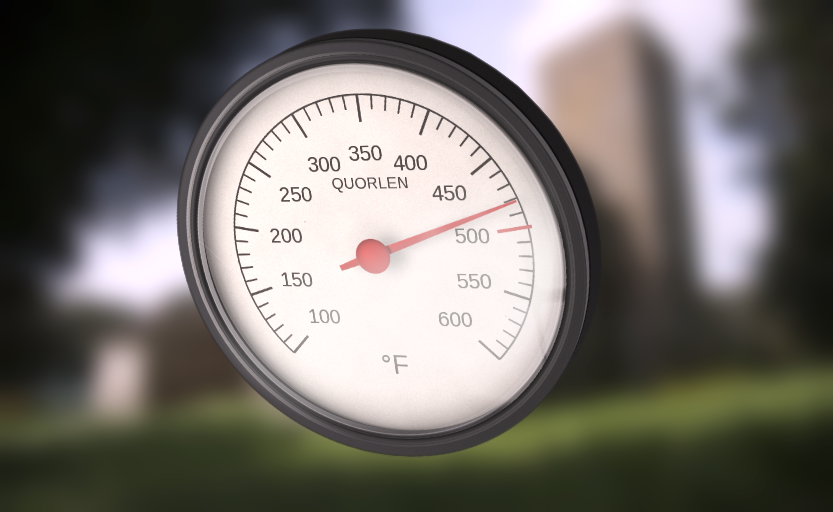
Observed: 480; °F
